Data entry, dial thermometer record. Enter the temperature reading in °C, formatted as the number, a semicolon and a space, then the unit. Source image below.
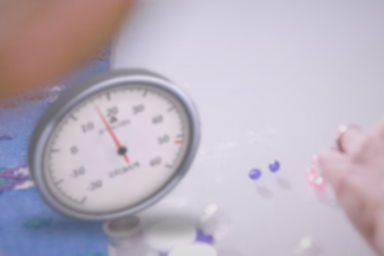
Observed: 16; °C
